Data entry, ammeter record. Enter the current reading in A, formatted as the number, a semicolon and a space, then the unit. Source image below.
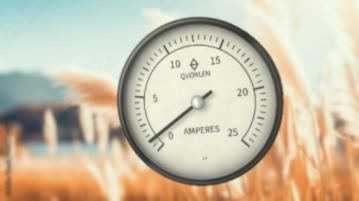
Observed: 1; A
